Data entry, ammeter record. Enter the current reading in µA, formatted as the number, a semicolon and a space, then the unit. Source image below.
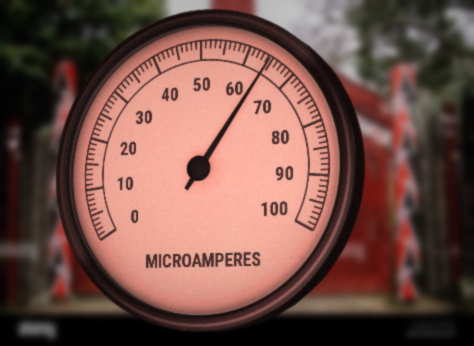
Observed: 65; µA
